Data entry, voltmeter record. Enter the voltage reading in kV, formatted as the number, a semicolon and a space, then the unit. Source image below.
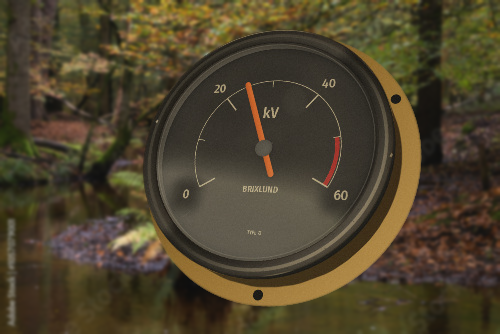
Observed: 25; kV
